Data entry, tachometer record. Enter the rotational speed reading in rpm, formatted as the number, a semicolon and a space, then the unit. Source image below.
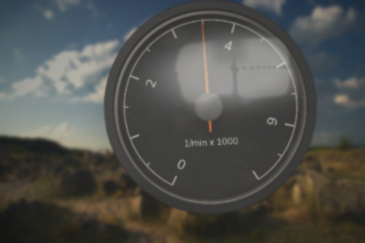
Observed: 3500; rpm
